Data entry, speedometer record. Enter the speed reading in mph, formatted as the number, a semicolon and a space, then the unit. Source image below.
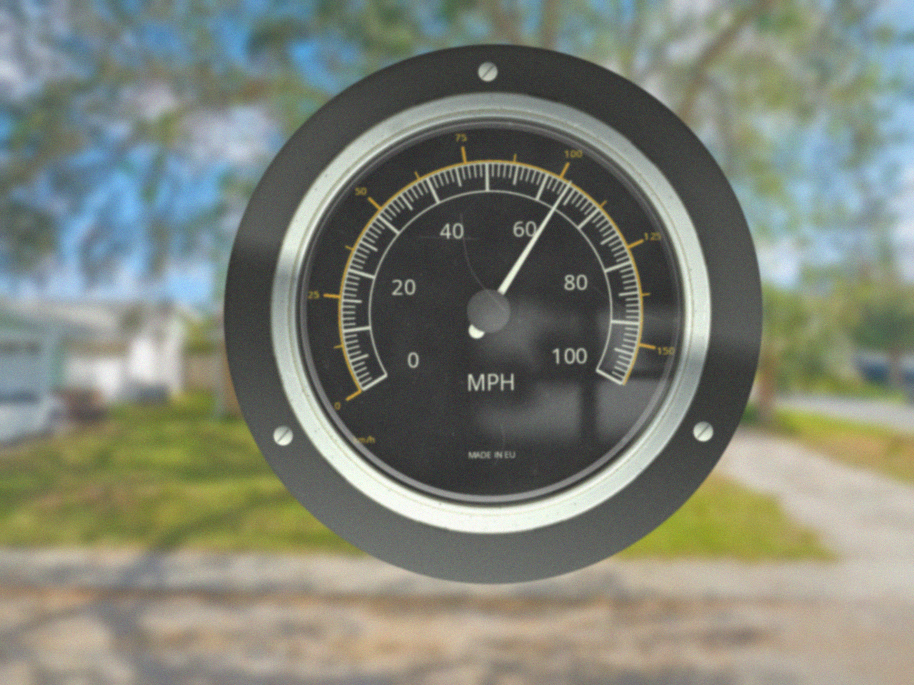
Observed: 64; mph
